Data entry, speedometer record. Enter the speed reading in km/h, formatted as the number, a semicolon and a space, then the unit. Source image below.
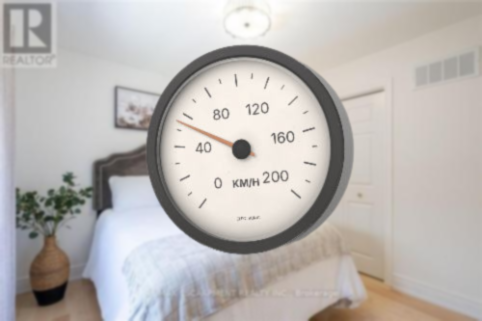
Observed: 55; km/h
